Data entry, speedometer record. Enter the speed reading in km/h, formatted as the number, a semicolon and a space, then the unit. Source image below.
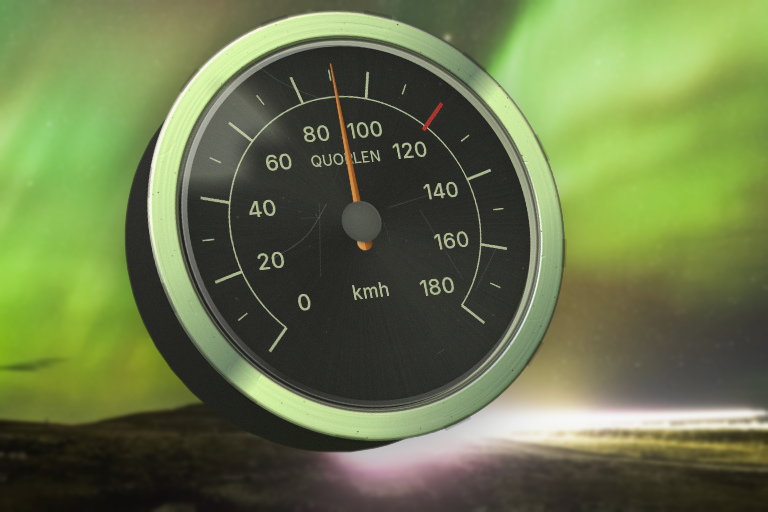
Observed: 90; km/h
